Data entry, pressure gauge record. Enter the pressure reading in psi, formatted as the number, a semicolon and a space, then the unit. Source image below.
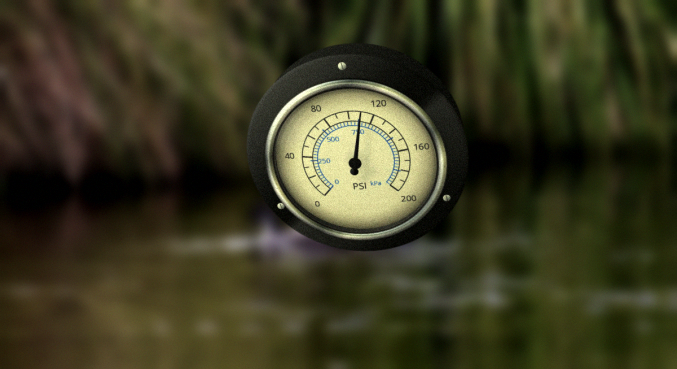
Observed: 110; psi
